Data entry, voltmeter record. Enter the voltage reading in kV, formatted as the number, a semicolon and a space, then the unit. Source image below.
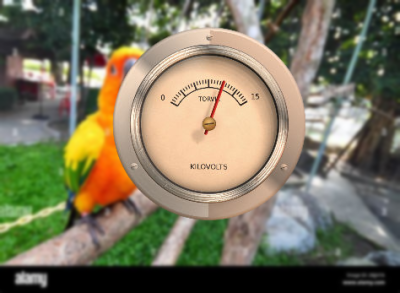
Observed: 10; kV
